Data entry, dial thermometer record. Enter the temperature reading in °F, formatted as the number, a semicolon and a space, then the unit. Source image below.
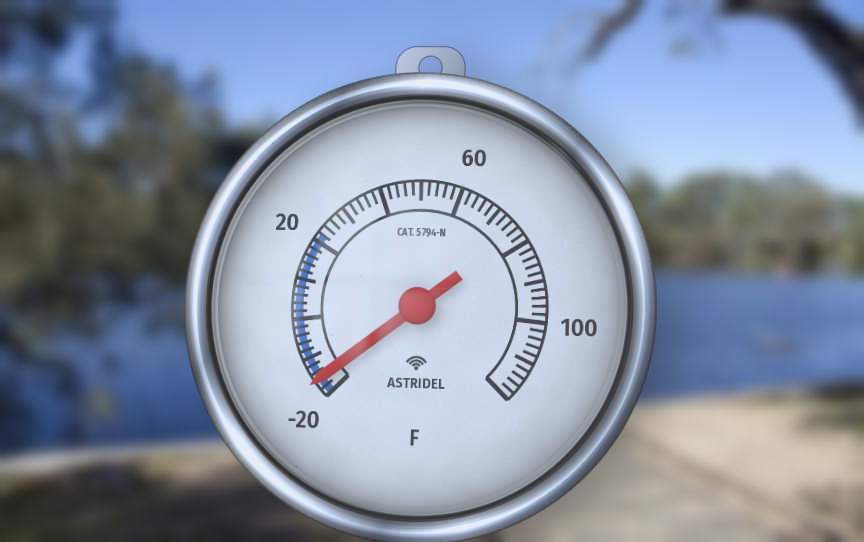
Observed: -16; °F
